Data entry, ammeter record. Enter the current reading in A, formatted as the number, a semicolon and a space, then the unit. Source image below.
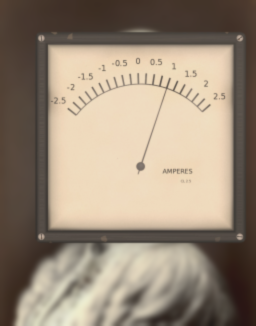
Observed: 1; A
